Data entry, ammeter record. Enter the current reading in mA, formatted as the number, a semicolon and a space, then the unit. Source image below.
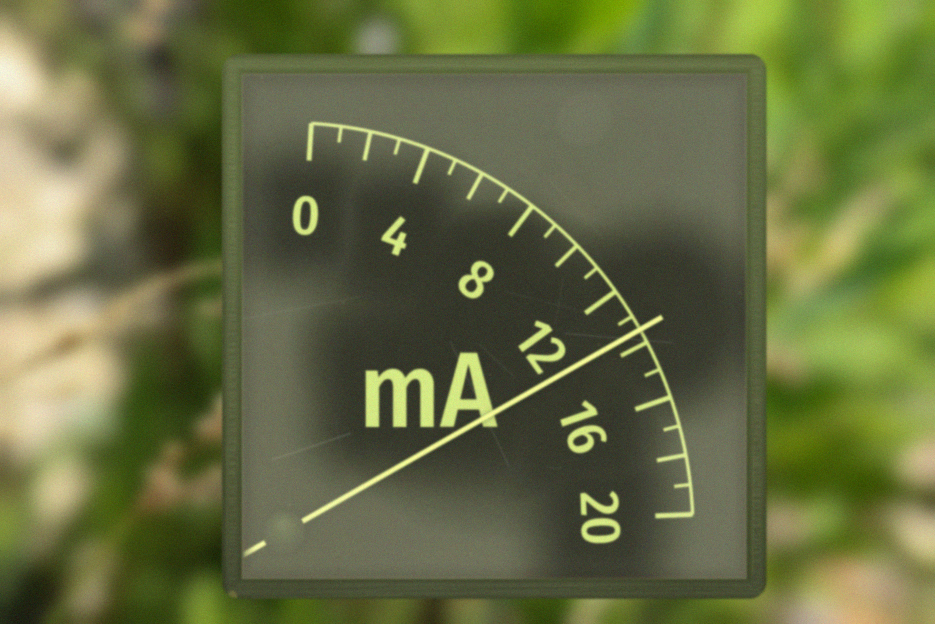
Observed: 13.5; mA
